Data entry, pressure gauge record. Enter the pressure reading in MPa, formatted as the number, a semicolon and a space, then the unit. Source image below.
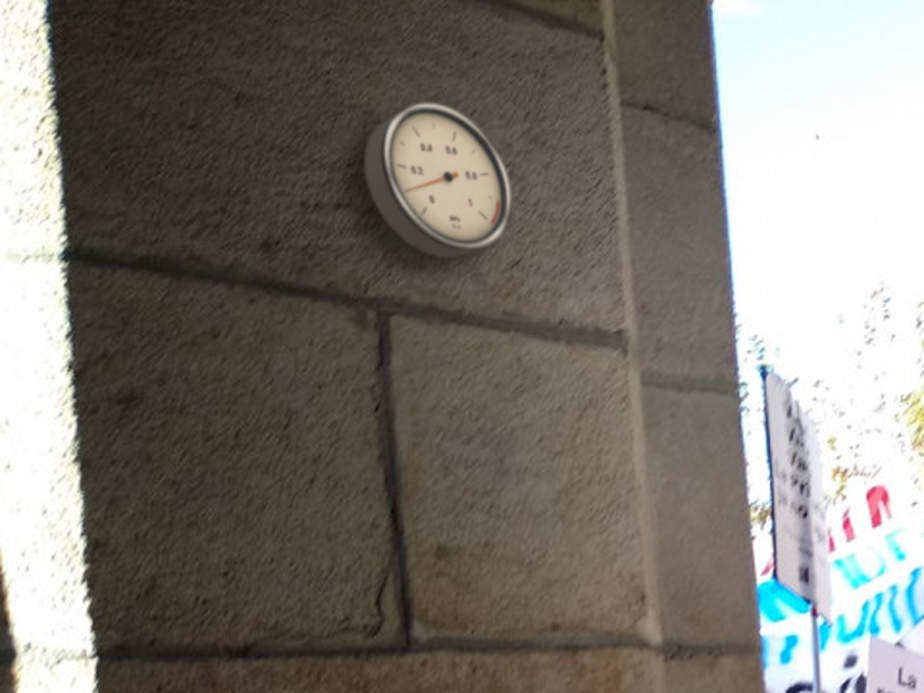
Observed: 0.1; MPa
